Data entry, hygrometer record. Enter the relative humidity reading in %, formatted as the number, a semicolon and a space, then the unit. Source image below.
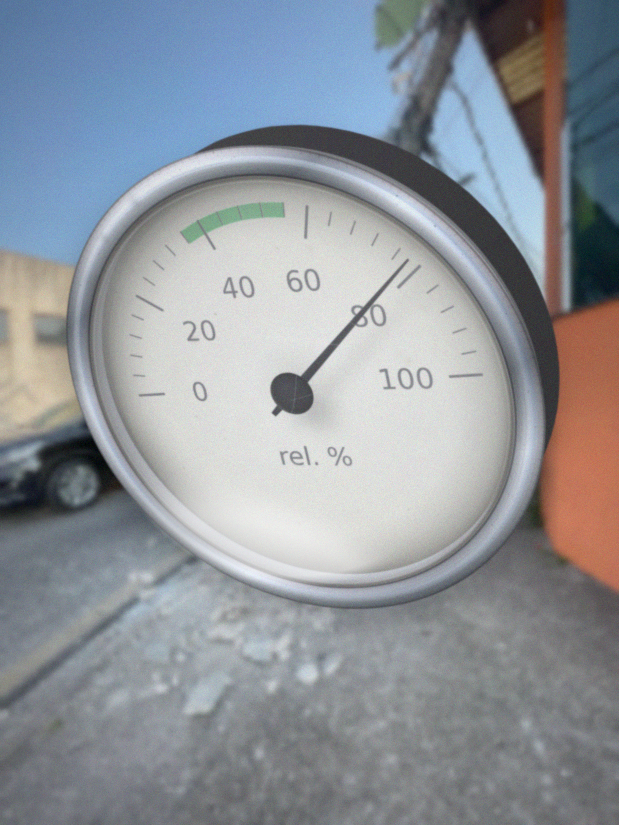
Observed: 78; %
